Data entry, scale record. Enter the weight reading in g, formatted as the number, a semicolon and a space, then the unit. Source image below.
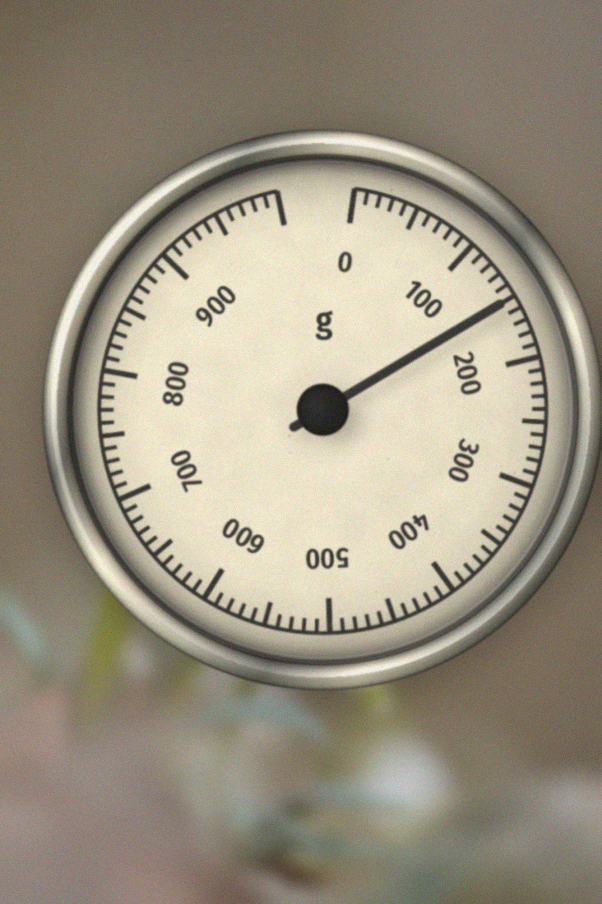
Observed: 150; g
